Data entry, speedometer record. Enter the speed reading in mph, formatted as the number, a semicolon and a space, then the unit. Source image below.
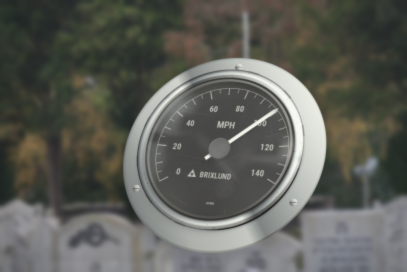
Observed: 100; mph
